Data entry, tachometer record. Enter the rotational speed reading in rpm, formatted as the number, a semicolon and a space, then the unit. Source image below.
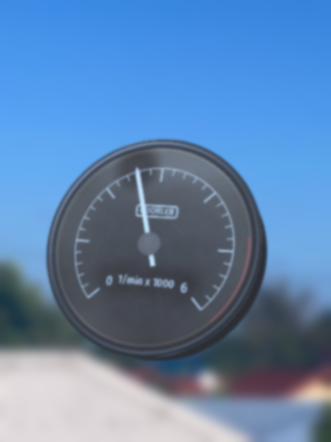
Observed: 2600; rpm
